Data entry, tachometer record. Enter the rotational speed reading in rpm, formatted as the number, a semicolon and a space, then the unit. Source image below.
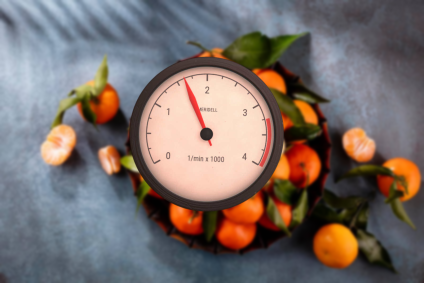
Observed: 1625; rpm
